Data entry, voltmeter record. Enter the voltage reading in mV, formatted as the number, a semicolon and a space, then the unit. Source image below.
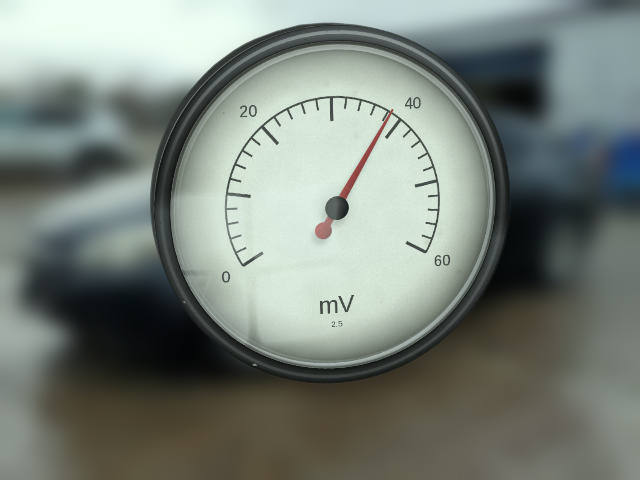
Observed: 38; mV
